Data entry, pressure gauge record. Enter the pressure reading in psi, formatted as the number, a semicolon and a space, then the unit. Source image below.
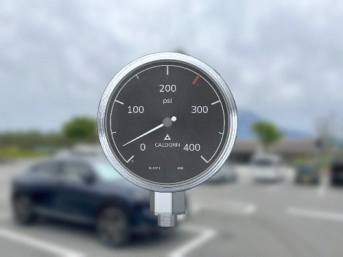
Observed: 25; psi
